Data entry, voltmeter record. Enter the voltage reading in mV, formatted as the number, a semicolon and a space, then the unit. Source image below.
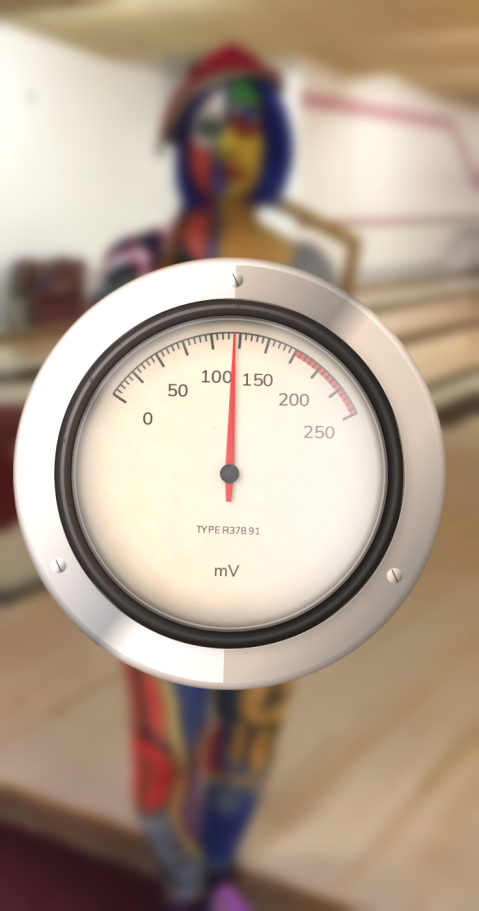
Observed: 120; mV
